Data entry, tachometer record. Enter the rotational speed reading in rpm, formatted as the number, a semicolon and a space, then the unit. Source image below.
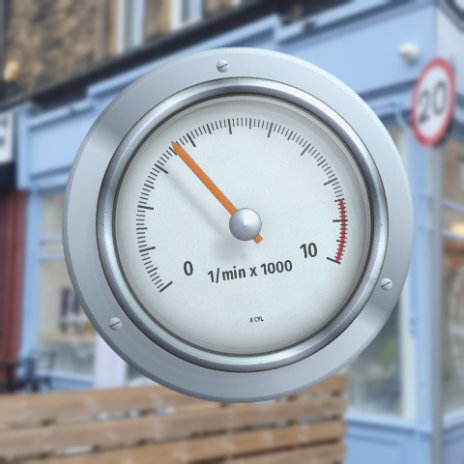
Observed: 3600; rpm
